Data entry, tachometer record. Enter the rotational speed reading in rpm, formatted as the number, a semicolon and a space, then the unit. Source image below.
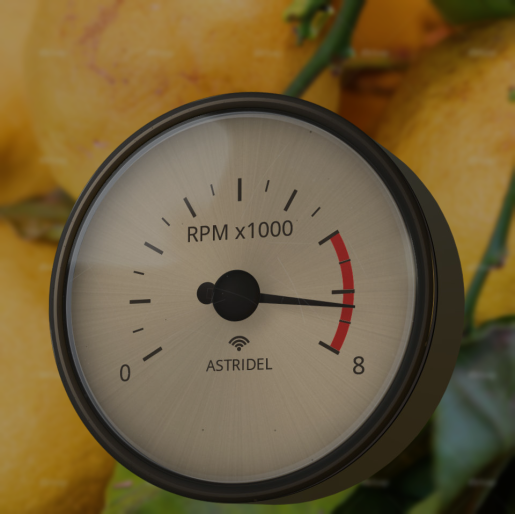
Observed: 7250; rpm
